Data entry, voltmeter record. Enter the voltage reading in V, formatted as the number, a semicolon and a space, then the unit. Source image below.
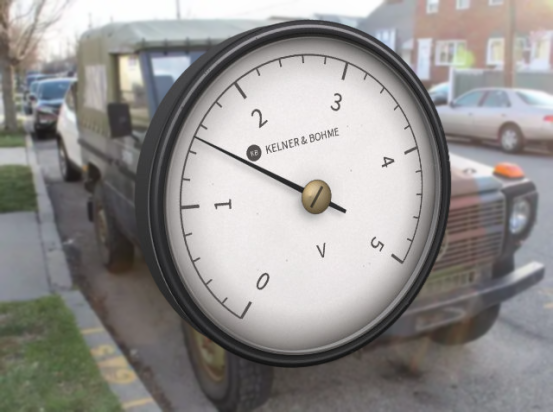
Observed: 1.5; V
